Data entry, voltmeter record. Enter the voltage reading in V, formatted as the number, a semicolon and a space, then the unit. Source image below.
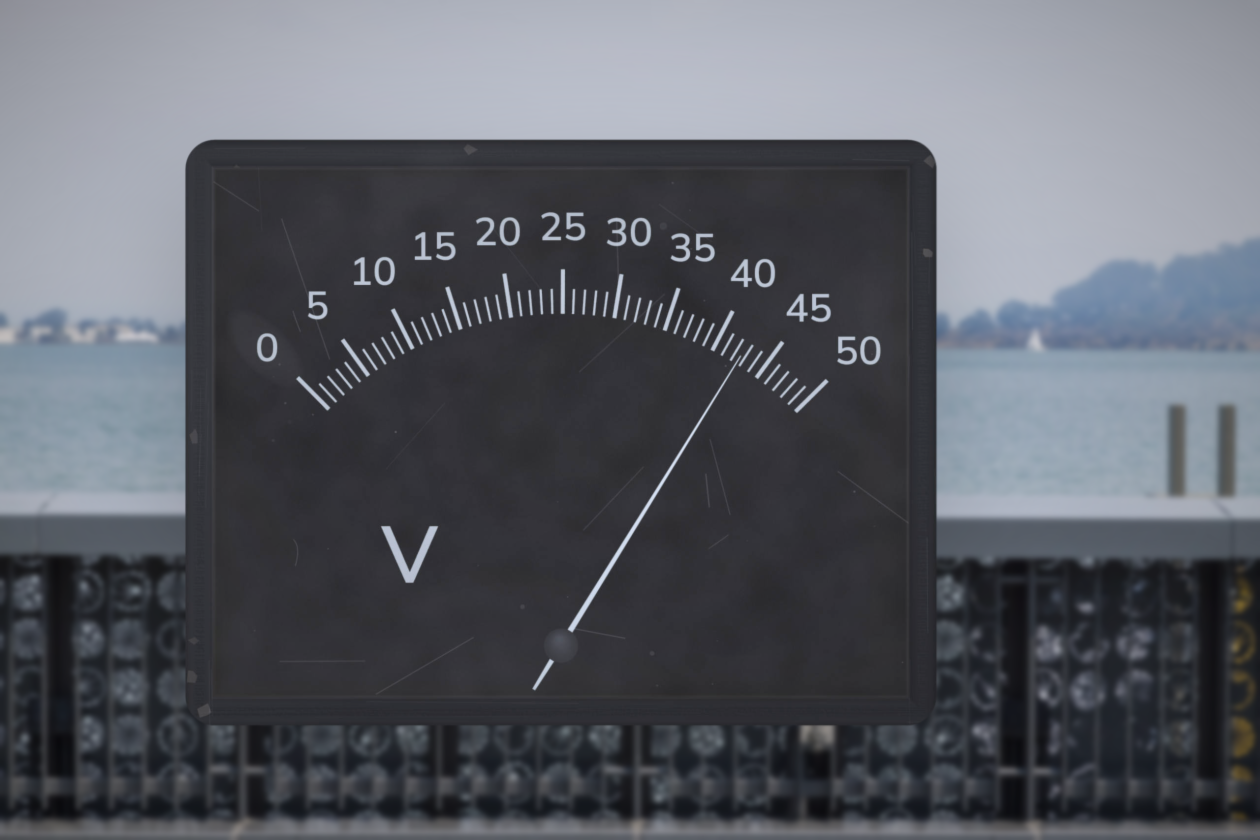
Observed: 42.5; V
